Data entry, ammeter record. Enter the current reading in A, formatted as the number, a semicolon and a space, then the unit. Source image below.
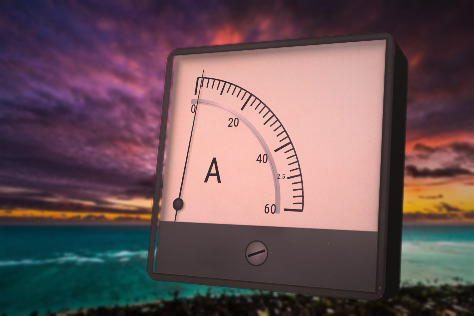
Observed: 2; A
